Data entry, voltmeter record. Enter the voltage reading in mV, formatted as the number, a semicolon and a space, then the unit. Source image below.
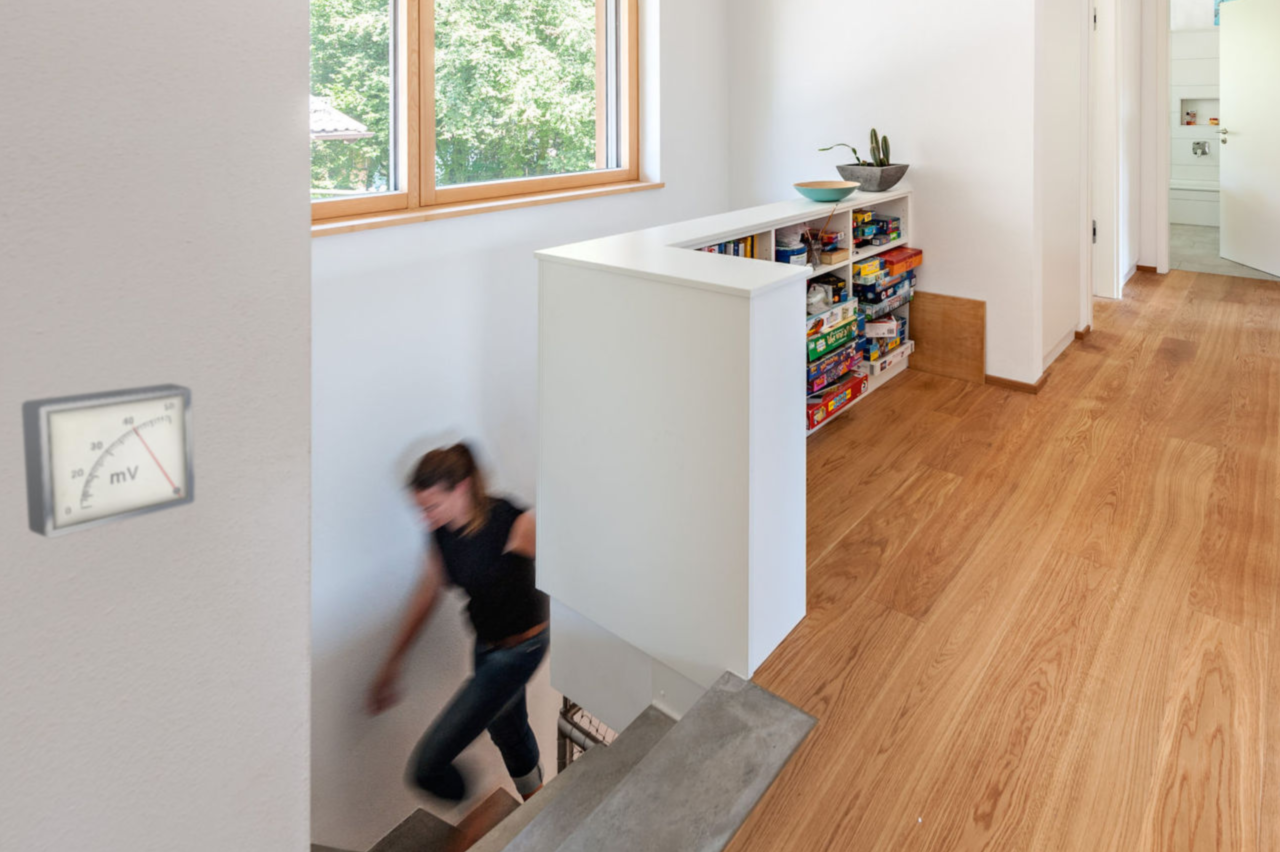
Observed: 40; mV
